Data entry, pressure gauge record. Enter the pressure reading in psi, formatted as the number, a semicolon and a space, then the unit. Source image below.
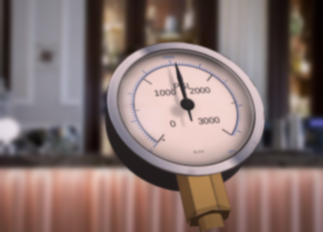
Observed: 1500; psi
